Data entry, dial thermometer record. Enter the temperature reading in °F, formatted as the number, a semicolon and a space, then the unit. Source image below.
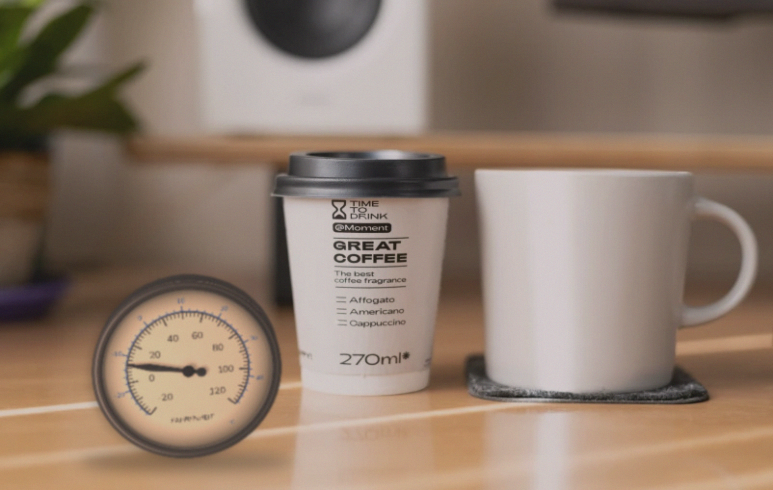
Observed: 10; °F
